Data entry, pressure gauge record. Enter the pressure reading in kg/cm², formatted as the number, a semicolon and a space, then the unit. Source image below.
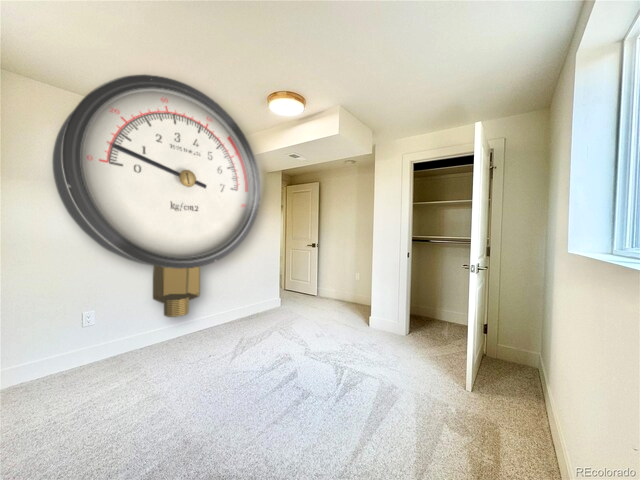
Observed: 0.5; kg/cm²
